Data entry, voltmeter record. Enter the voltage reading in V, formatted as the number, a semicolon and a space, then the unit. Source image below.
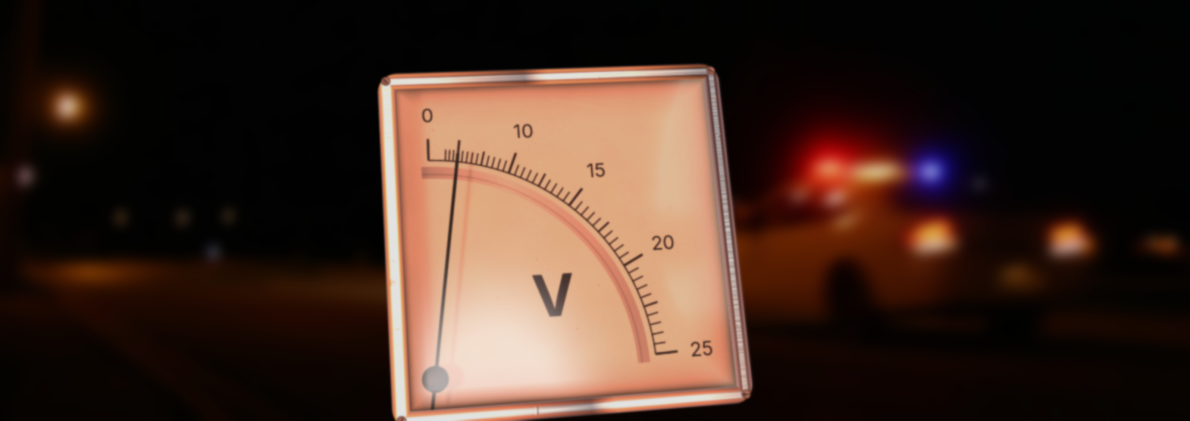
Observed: 5; V
